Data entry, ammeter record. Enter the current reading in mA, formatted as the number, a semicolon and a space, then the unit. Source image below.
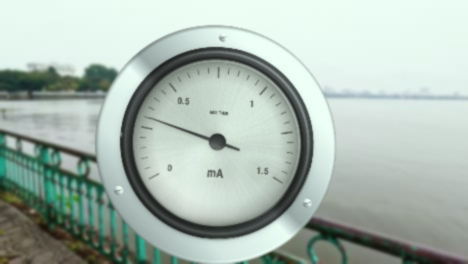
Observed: 0.3; mA
